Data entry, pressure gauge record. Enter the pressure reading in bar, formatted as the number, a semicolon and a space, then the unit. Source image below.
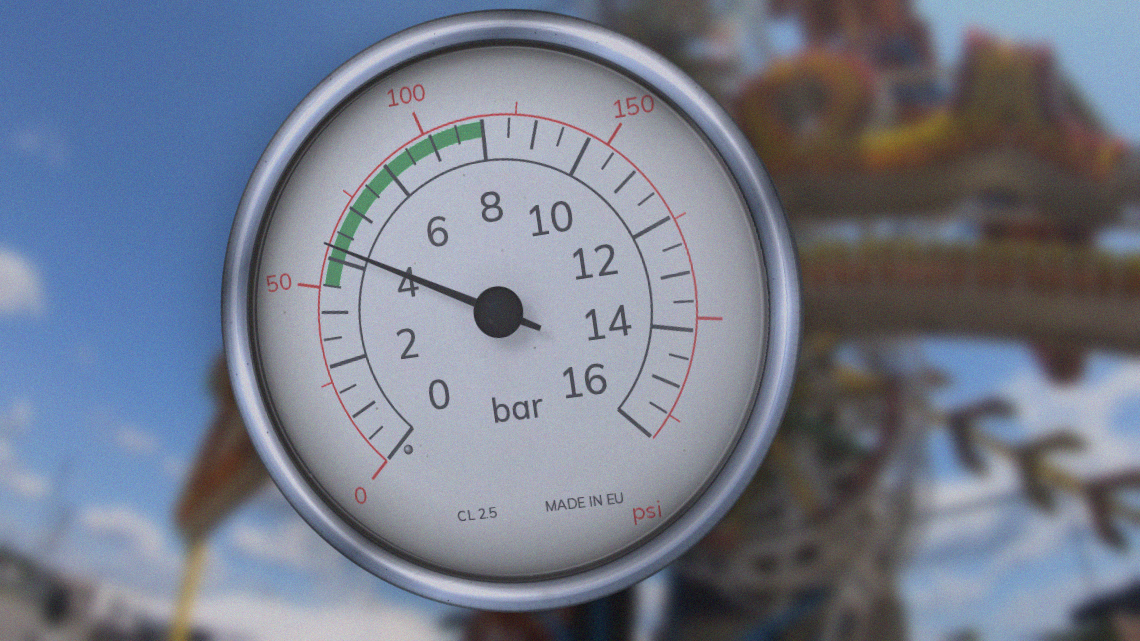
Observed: 4.25; bar
